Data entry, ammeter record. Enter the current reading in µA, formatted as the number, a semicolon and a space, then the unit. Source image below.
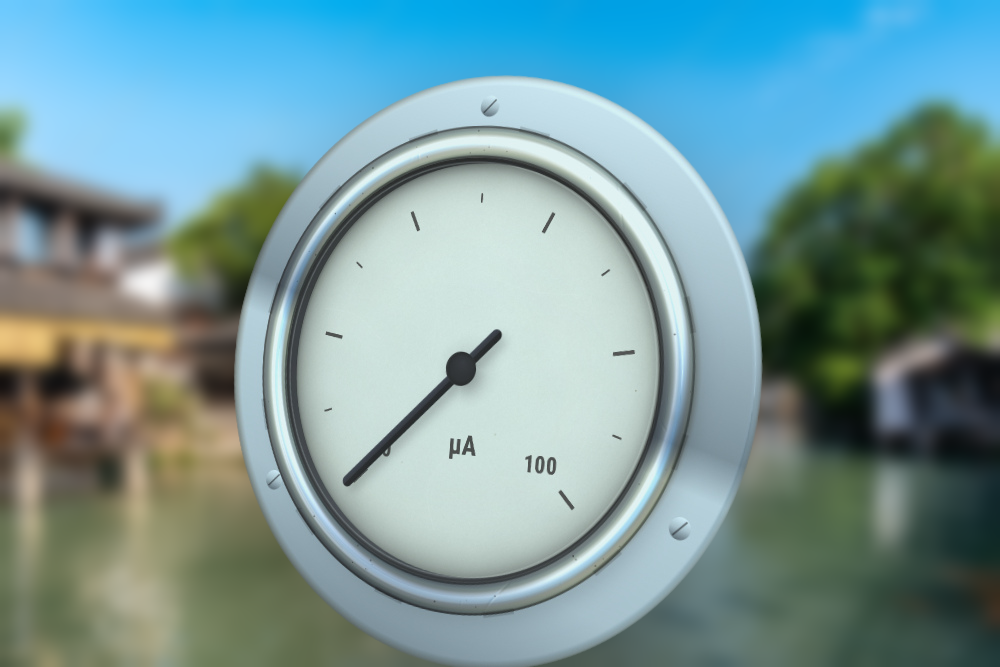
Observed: 0; µA
